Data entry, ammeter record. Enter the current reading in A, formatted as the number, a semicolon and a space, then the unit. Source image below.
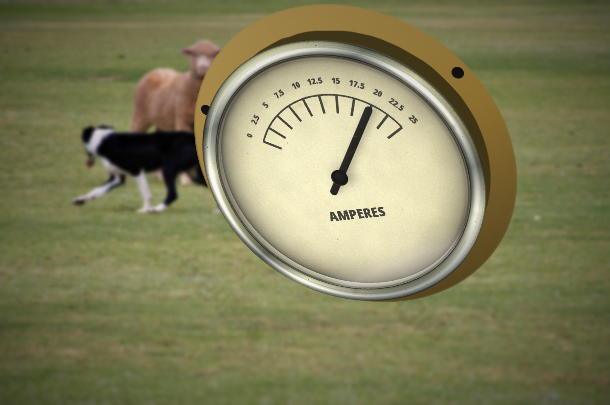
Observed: 20; A
